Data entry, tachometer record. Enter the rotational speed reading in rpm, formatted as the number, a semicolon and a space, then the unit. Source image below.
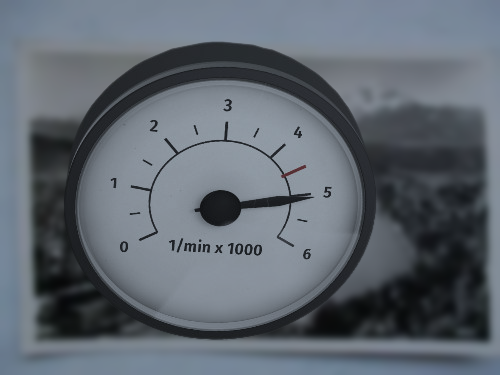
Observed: 5000; rpm
